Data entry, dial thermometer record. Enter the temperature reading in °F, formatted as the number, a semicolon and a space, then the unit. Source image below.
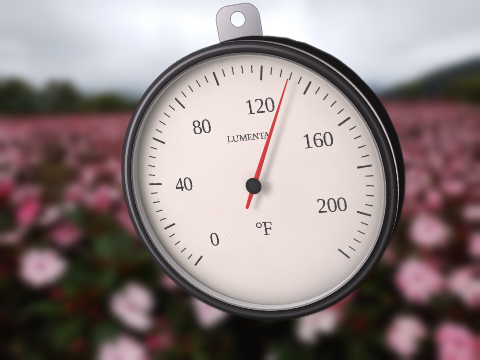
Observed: 132; °F
